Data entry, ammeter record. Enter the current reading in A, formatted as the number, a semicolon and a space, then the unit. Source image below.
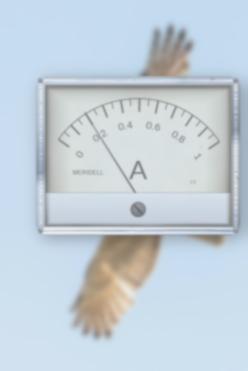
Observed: 0.2; A
